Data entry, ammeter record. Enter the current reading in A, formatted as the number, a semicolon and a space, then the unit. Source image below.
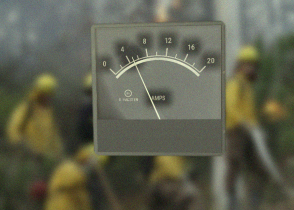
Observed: 5; A
